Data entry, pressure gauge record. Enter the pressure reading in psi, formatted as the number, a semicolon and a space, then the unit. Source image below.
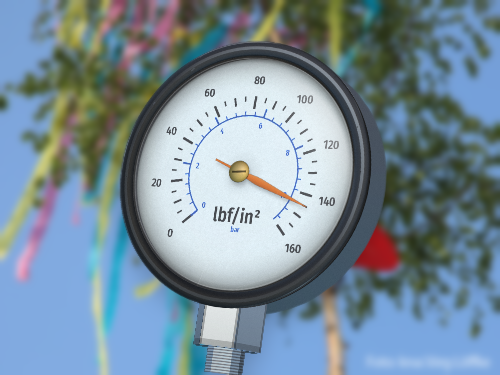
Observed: 145; psi
